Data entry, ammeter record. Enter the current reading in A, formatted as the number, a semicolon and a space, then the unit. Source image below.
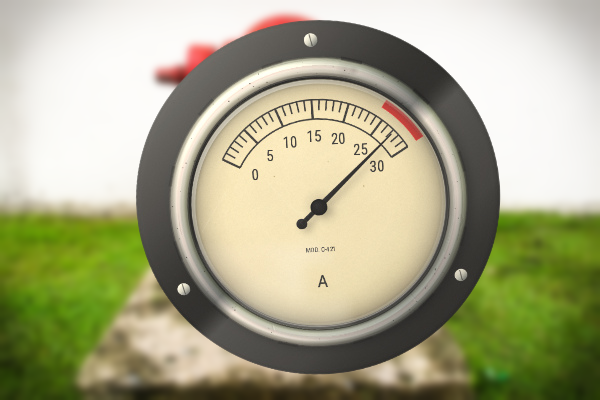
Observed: 27; A
